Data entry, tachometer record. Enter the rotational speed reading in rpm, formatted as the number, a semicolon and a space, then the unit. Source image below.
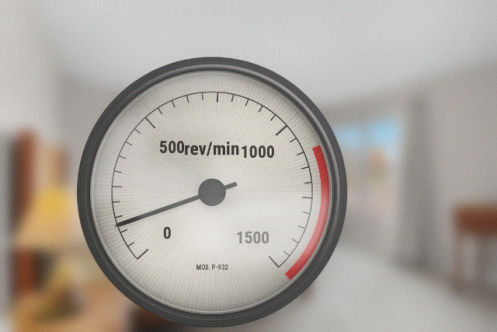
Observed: 125; rpm
